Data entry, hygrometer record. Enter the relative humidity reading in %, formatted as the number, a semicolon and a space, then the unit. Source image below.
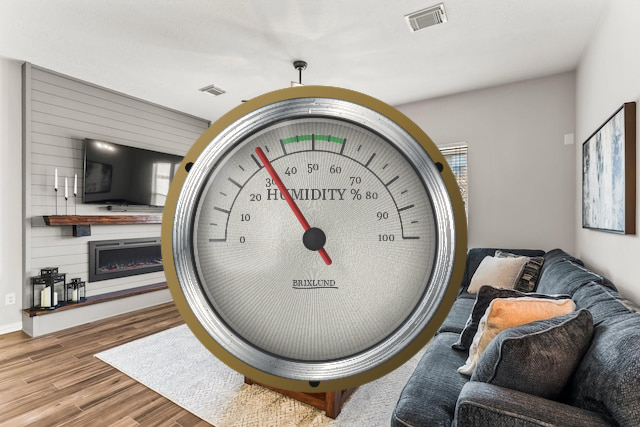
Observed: 32.5; %
